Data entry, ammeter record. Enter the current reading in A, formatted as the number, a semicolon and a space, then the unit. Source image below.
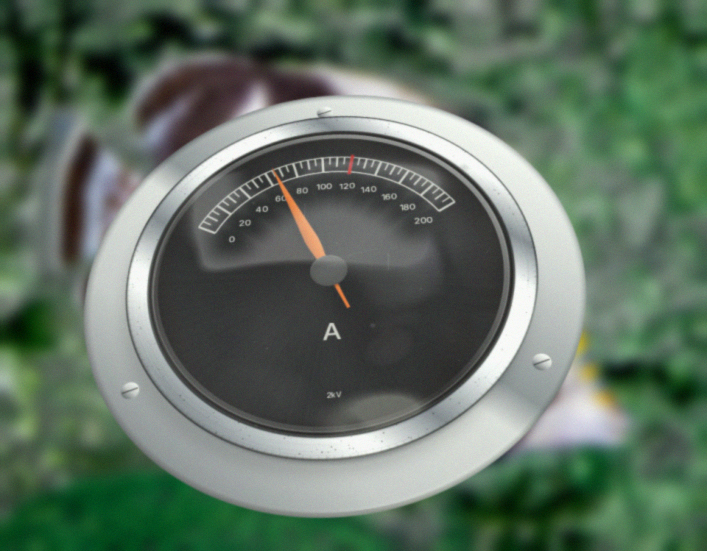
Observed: 65; A
